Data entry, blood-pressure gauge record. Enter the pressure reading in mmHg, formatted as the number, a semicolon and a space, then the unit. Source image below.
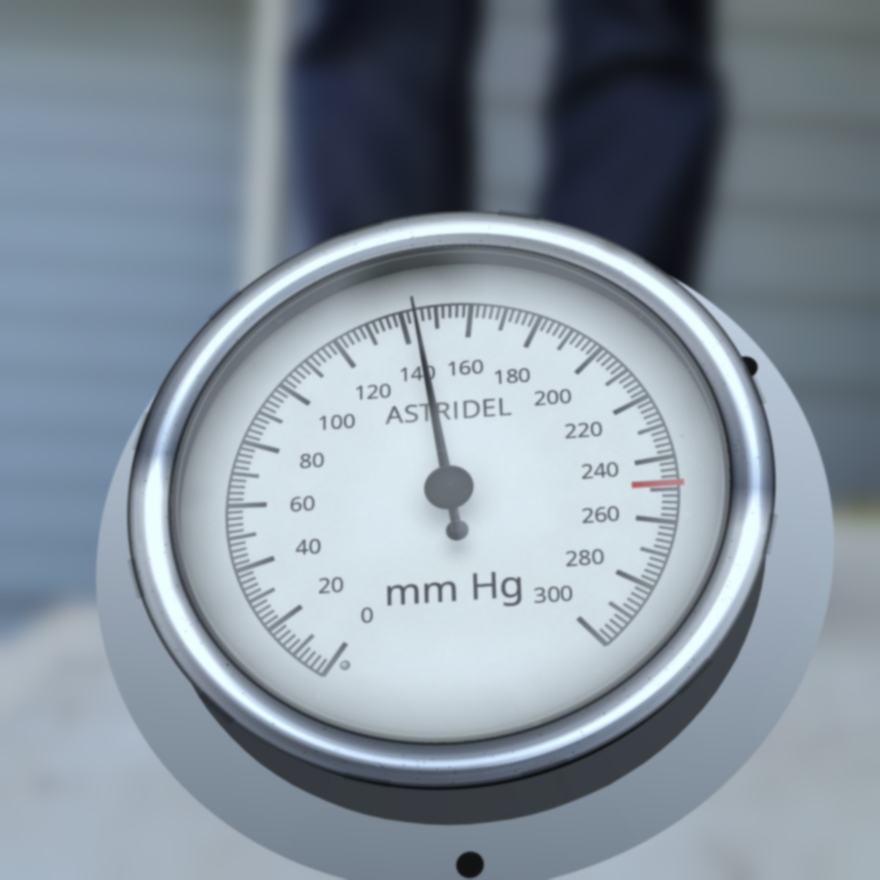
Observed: 144; mmHg
